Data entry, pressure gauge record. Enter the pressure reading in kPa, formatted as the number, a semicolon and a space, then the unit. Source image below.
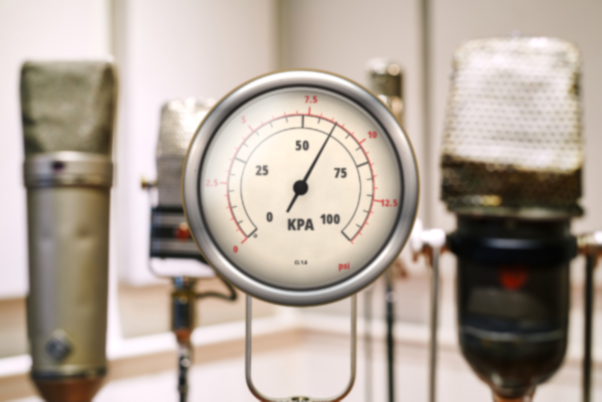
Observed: 60; kPa
